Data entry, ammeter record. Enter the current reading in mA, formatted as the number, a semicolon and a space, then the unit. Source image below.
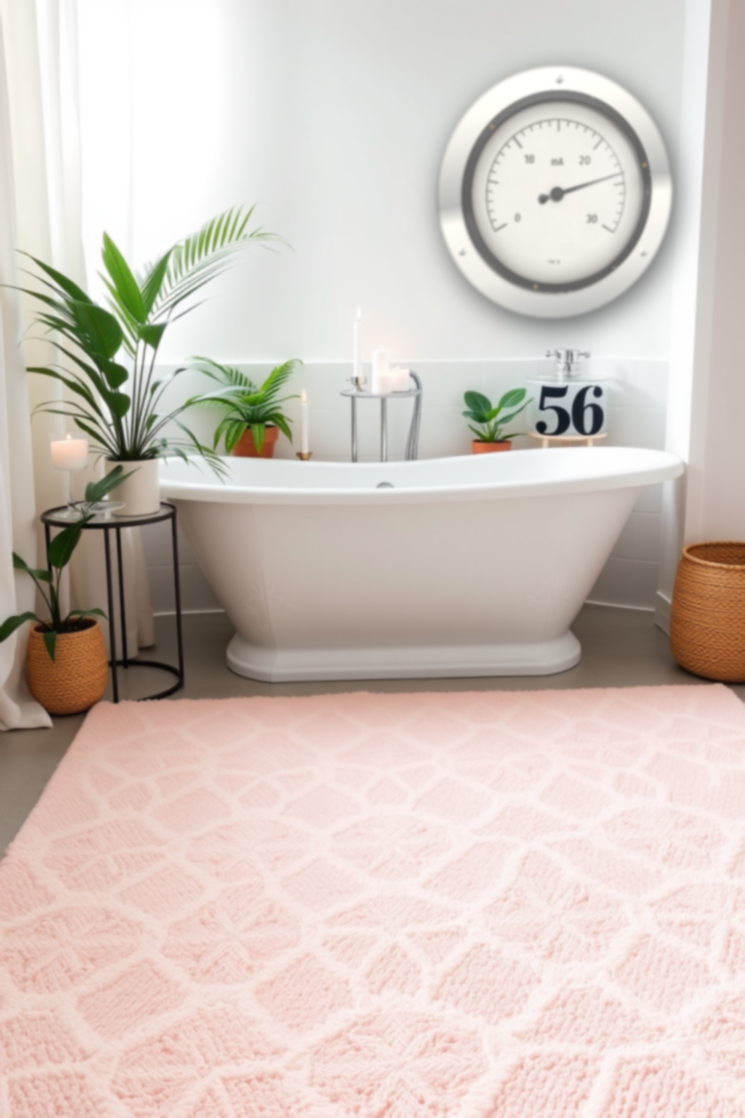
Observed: 24; mA
